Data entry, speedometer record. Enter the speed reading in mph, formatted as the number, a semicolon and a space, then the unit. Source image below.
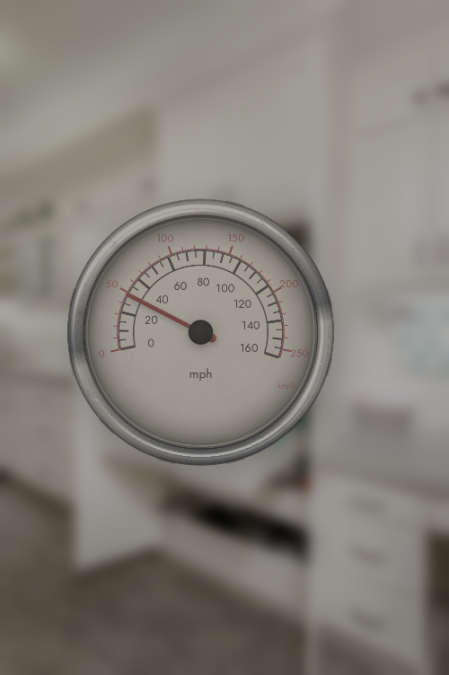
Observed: 30; mph
